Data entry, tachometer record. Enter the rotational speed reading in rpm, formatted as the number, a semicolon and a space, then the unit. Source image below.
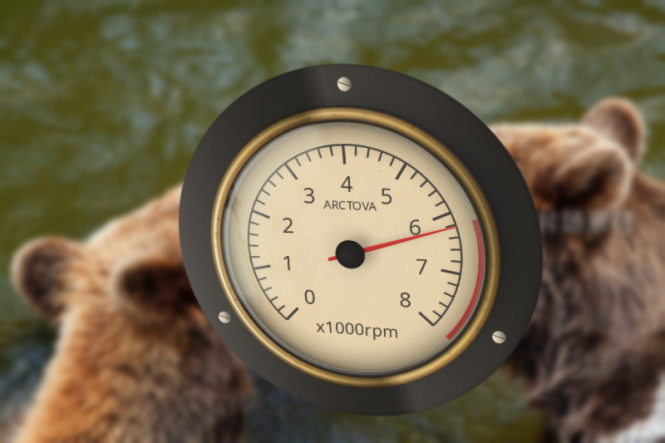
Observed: 6200; rpm
